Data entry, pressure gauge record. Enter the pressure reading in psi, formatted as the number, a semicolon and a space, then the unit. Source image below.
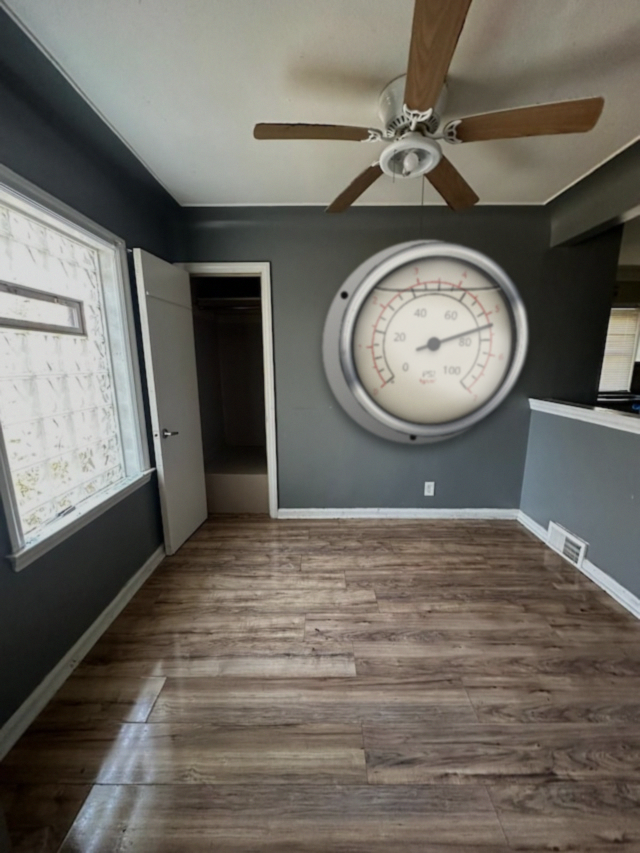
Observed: 75; psi
